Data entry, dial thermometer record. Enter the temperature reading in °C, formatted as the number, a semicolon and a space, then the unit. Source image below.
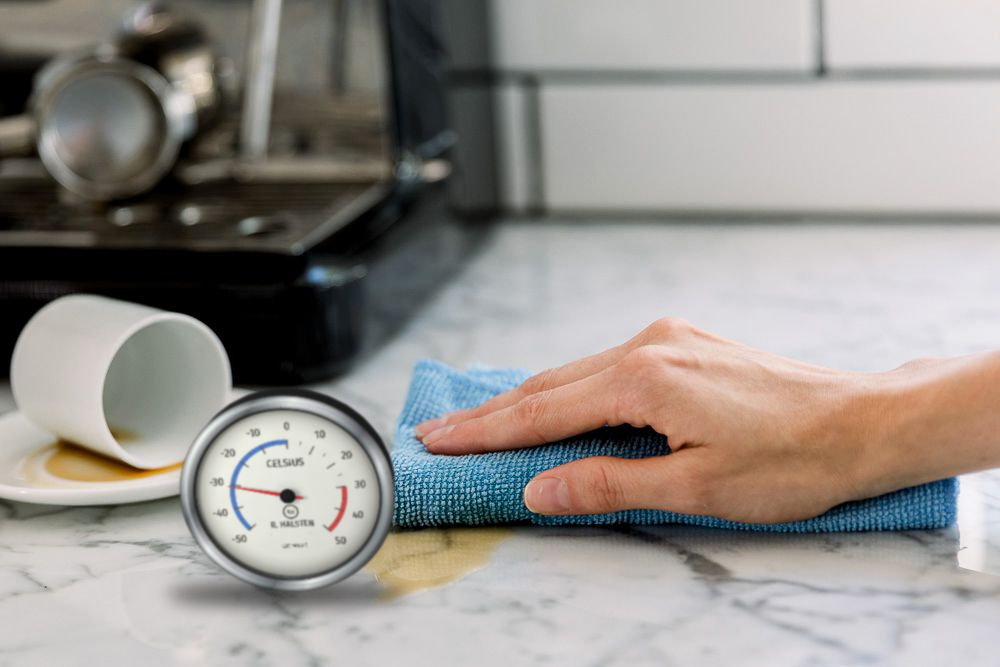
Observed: -30; °C
